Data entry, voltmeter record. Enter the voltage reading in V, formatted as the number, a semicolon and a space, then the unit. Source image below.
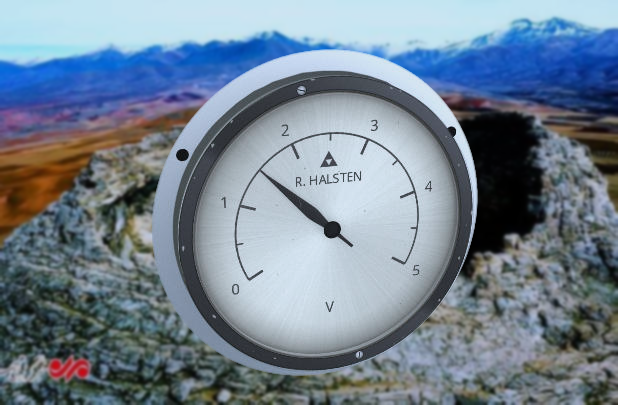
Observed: 1.5; V
